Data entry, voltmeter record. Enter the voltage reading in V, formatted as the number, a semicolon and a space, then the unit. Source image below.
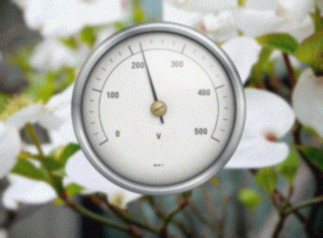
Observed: 220; V
